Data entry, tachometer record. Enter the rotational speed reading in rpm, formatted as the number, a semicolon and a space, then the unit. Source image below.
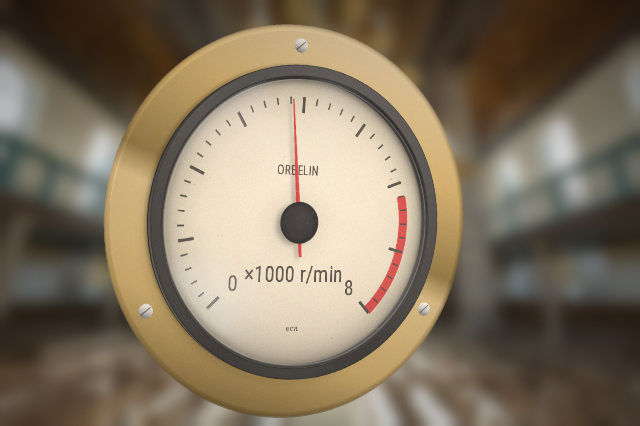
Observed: 3800; rpm
